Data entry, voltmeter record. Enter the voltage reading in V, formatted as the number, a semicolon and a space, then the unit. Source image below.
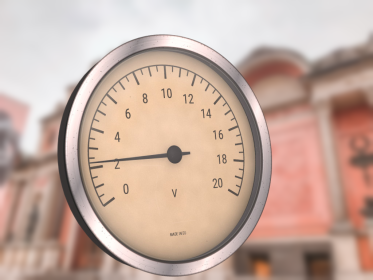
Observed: 2.25; V
